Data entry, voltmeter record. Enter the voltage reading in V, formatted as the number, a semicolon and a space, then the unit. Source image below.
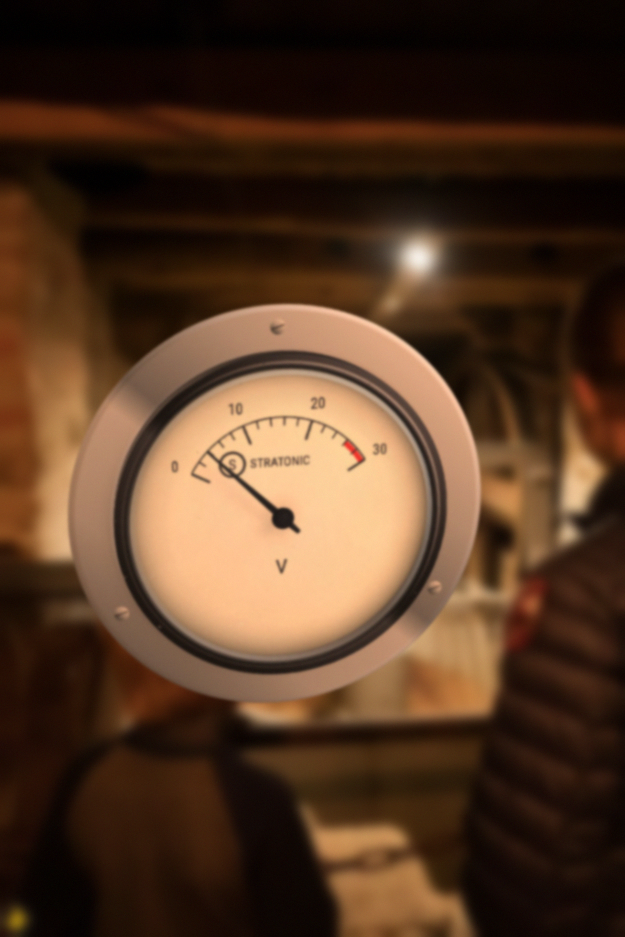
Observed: 4; V
